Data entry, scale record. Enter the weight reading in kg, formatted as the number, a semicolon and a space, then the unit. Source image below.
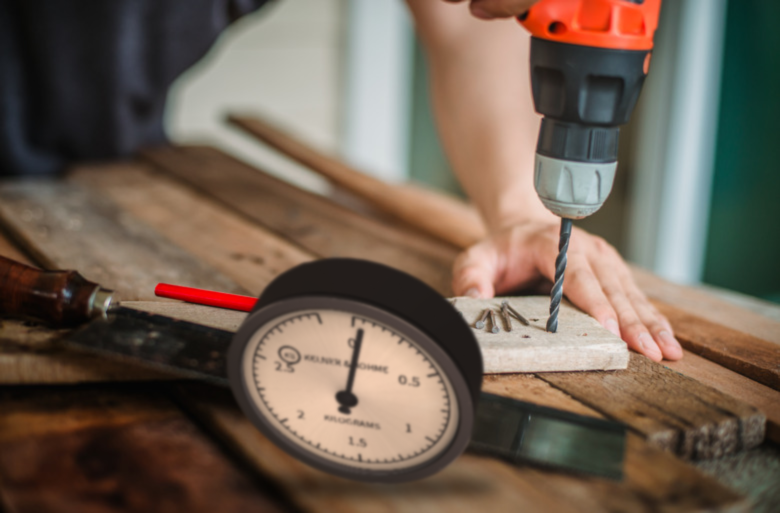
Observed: 0.05; kg
